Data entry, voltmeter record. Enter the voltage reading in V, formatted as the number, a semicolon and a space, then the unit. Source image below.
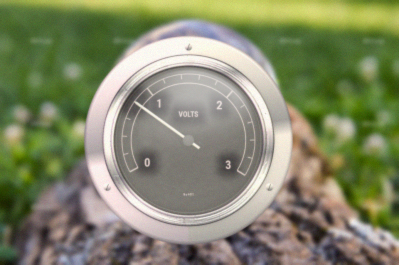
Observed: 0.8; V
